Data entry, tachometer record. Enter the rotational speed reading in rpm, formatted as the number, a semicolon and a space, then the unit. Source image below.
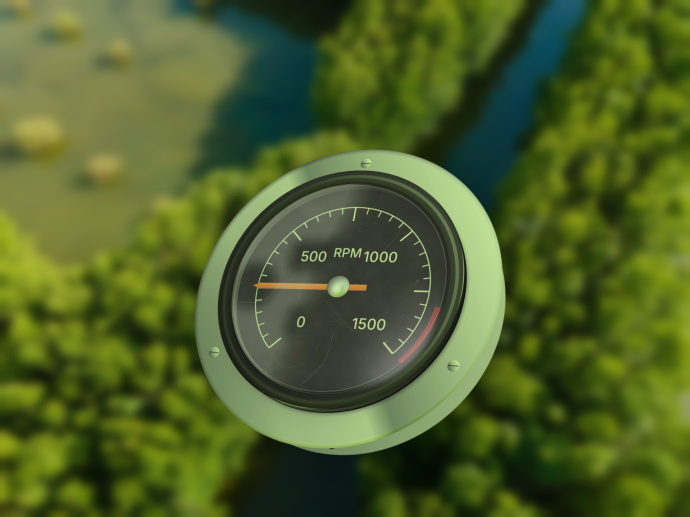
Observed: 250; rpm
